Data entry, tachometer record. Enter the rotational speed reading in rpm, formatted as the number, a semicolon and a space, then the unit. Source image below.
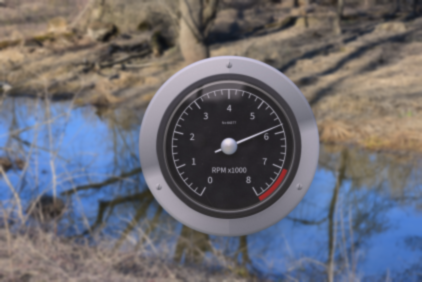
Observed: 5800; rpm
